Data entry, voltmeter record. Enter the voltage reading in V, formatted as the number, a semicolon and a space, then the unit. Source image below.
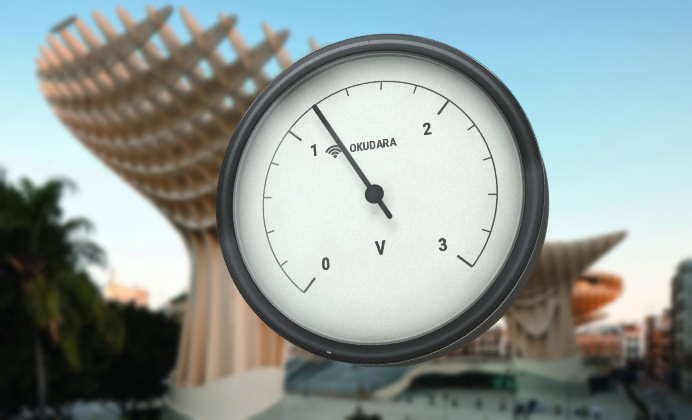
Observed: 1.2; V
